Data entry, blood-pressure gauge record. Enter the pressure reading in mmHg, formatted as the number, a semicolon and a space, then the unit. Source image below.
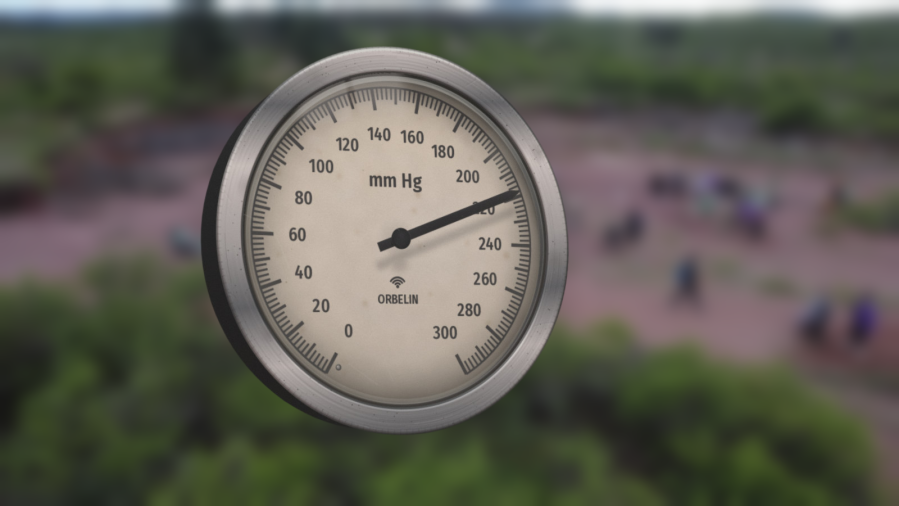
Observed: 218; mmHg
